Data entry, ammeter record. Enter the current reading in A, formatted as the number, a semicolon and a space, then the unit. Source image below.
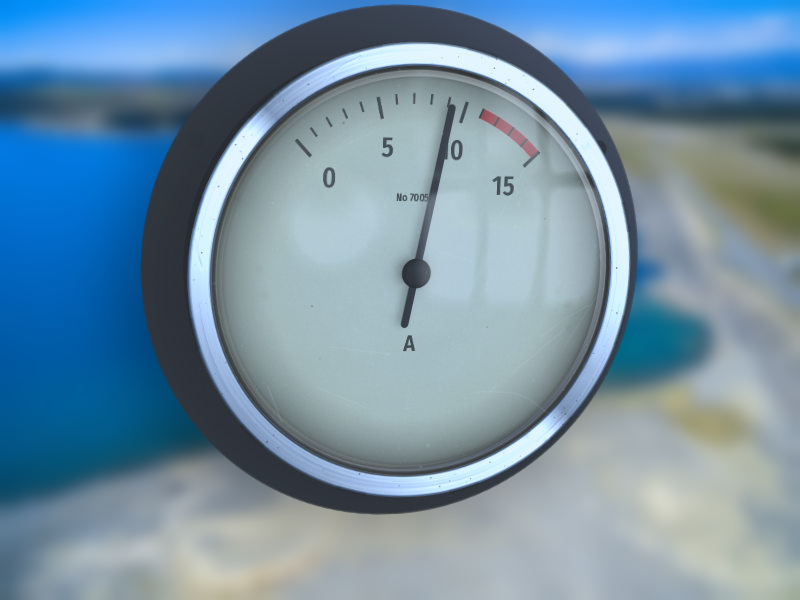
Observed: 9; A
